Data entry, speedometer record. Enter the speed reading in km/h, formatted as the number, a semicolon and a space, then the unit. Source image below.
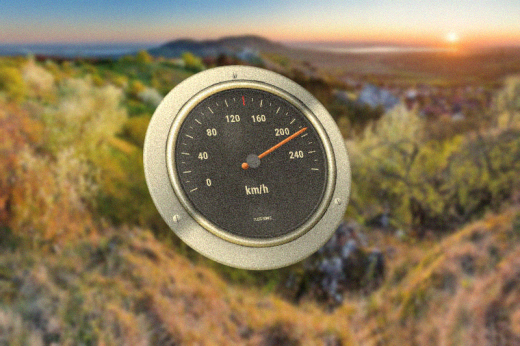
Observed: 215; km/h
